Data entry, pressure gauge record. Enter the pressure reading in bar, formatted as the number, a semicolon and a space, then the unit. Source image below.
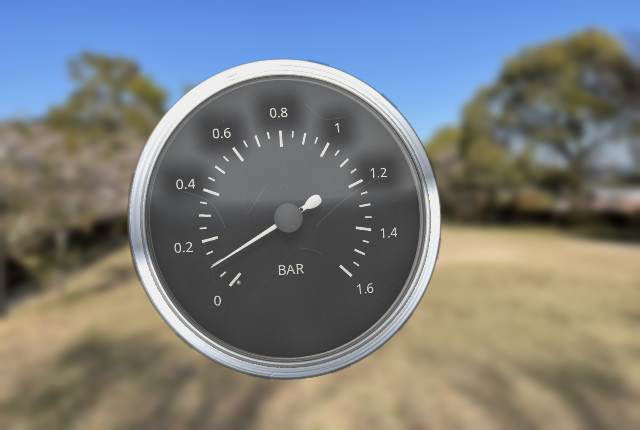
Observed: 0.1; bar
